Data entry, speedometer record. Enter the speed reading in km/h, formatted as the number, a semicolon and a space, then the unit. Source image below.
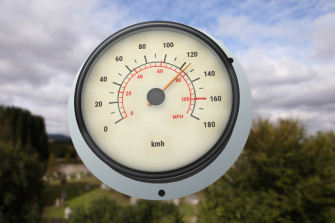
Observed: 125; km/h
